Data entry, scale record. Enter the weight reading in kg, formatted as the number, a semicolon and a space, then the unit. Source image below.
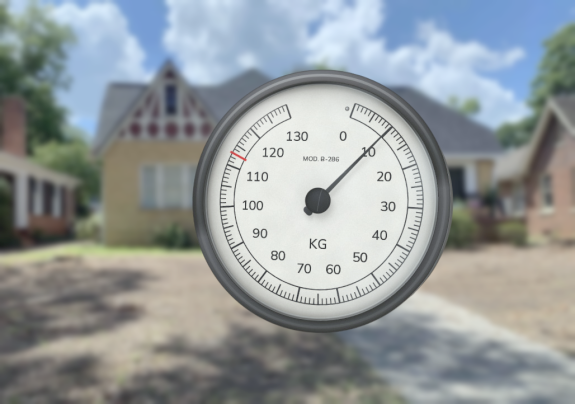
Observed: 10; kg
